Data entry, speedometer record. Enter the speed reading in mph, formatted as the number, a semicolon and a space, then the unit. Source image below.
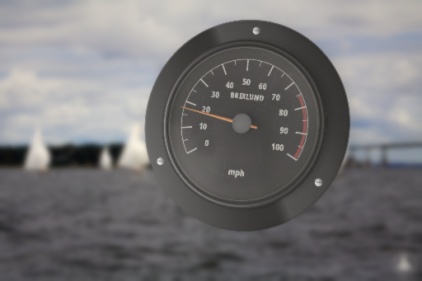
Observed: 17.5; mph
